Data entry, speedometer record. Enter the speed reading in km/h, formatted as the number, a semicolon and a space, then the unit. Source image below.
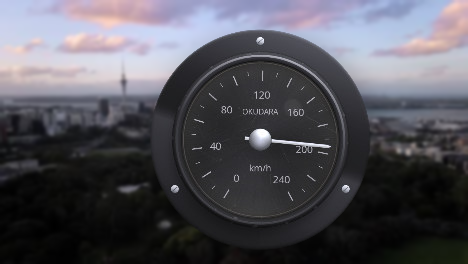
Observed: 195; km/h
